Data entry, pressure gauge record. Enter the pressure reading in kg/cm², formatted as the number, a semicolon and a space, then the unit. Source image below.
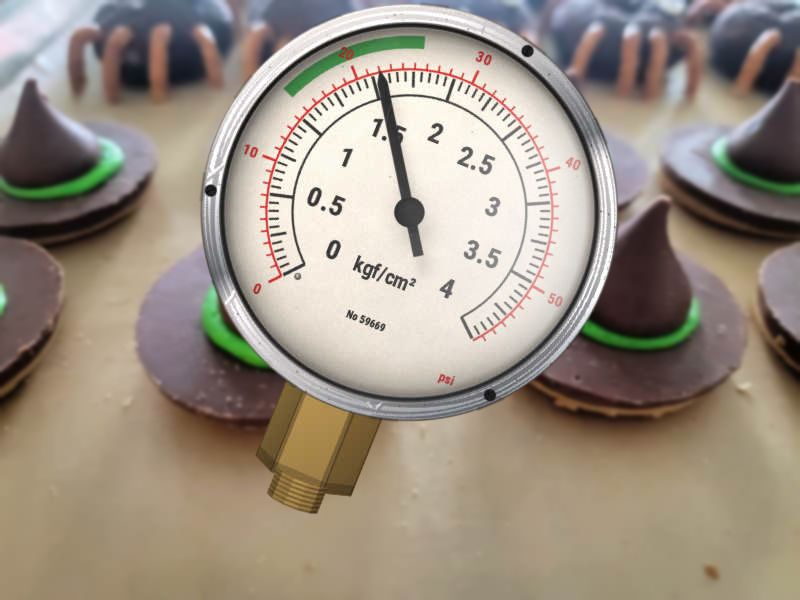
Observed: 1.55; kg/cm²
